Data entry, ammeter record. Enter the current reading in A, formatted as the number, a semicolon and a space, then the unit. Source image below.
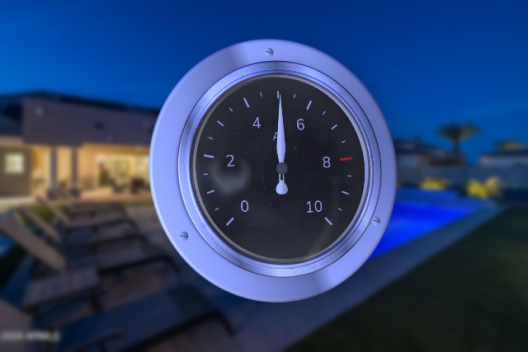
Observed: 5; A
